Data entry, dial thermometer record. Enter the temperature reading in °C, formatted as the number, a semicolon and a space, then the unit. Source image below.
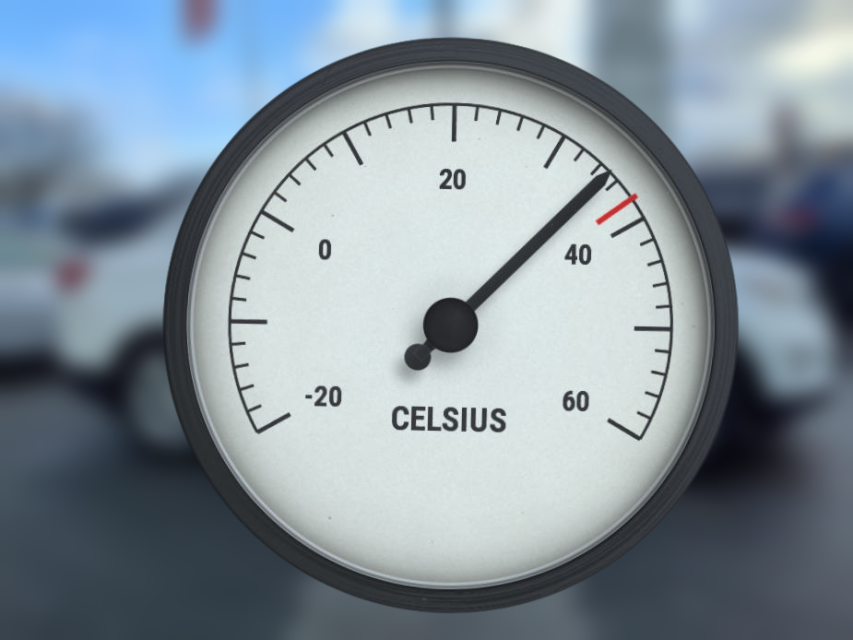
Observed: 35; °C
